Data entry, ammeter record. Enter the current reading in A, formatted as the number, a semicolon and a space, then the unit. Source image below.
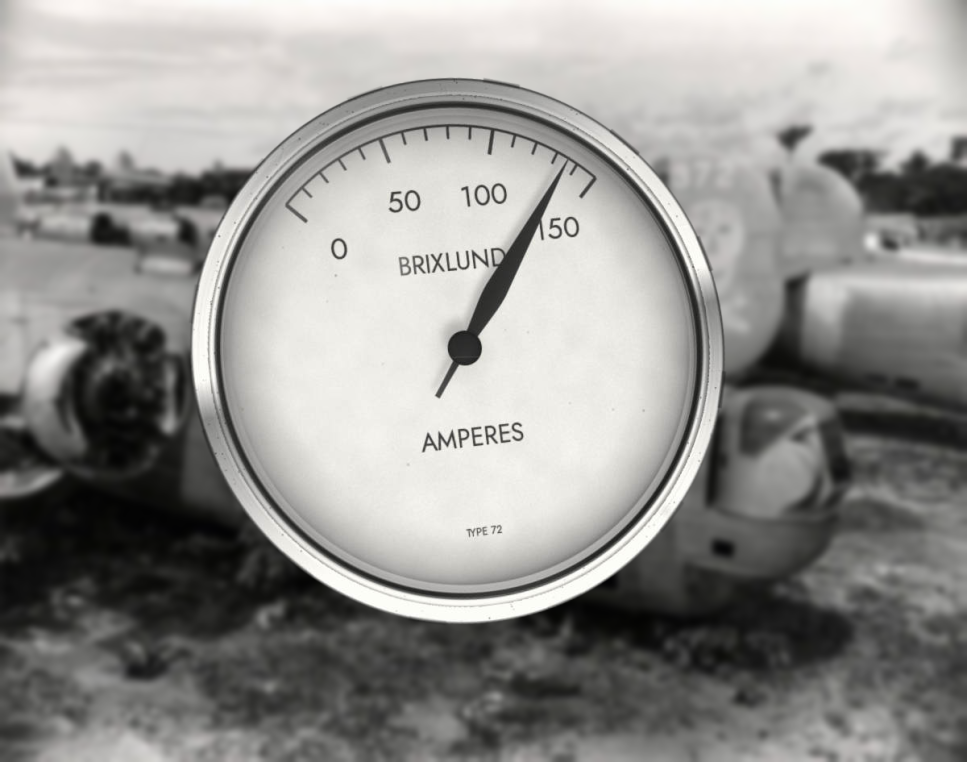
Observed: 135; A
